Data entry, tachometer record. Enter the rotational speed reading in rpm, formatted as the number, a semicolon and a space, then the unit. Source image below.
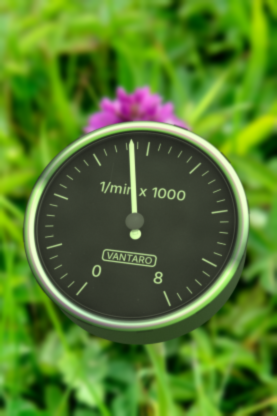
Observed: 3700; rpm
